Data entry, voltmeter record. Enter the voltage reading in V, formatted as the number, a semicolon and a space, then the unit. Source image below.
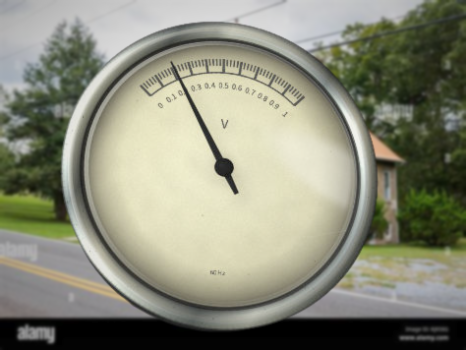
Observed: 0.2; V
